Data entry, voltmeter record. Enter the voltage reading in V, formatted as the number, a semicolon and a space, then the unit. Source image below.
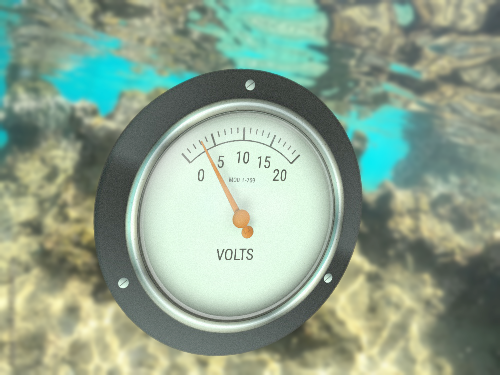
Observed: 3; V
